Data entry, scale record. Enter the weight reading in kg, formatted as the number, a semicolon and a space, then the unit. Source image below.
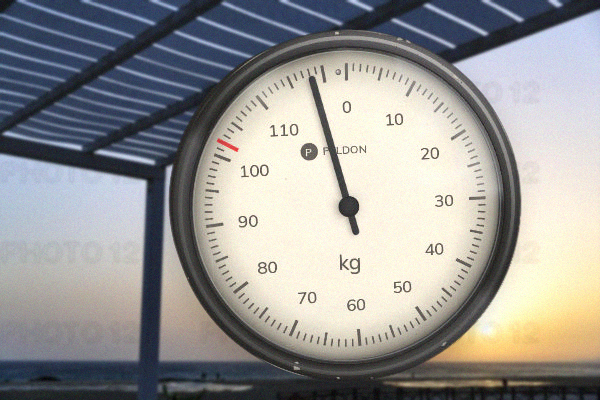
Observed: 118; kg
